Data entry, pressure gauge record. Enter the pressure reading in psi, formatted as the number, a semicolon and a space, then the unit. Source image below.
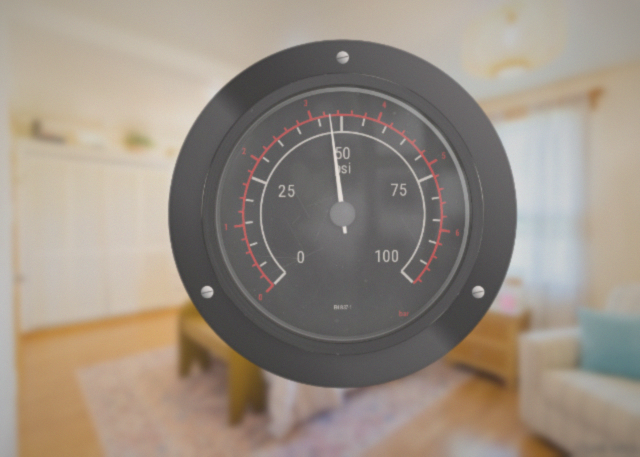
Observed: 47.5; psi
